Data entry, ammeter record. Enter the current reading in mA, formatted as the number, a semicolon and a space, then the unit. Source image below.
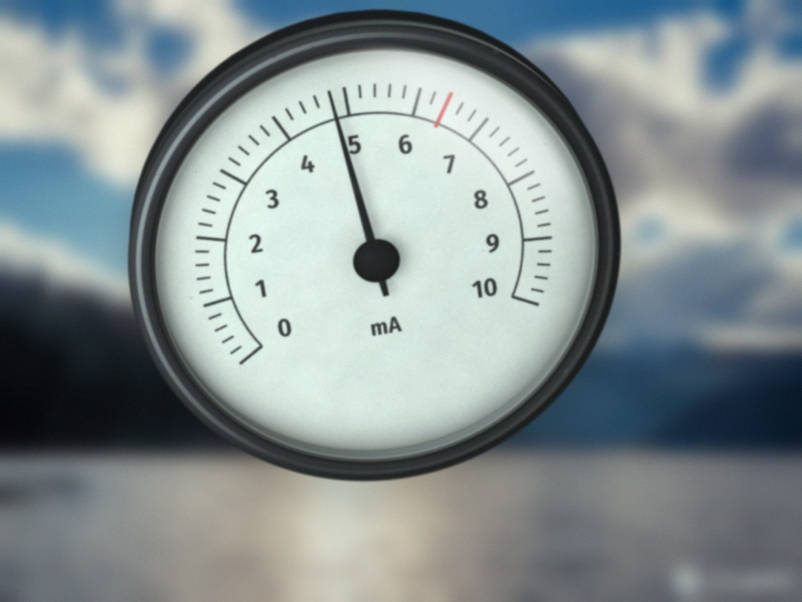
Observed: 4.8; mA
